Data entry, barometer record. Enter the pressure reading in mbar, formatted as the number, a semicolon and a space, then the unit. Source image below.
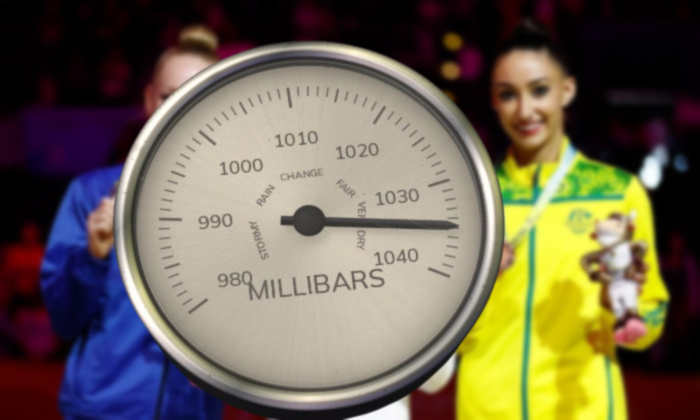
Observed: 1035; mbar
